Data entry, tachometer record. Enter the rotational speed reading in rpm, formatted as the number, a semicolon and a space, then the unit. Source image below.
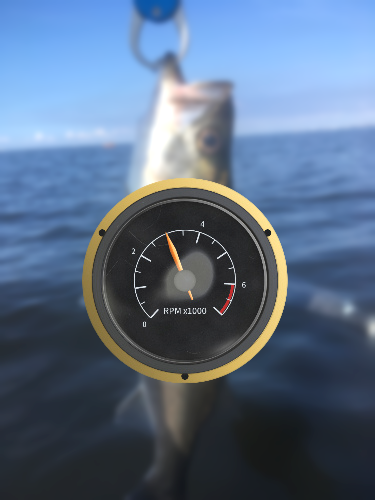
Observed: 3000; rpm
